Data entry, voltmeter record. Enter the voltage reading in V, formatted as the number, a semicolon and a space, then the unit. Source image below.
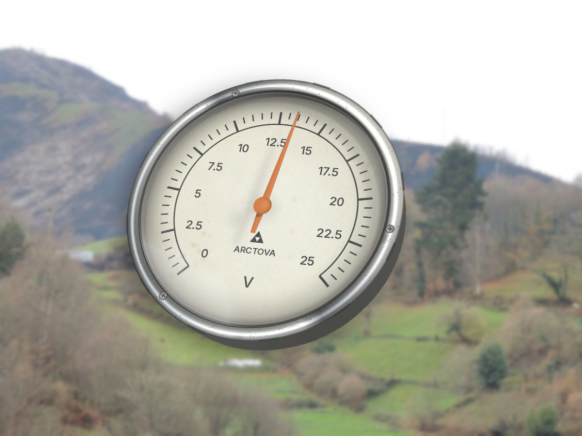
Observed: 13.5; V
